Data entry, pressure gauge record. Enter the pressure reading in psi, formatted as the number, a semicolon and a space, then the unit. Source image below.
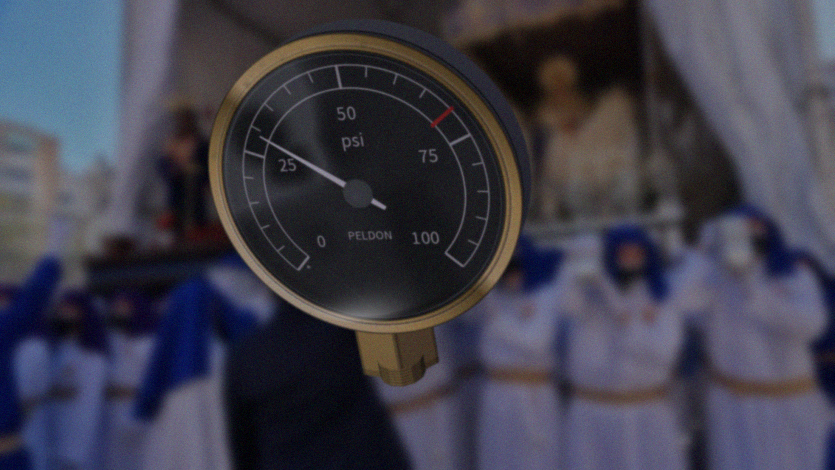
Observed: 30; psi
